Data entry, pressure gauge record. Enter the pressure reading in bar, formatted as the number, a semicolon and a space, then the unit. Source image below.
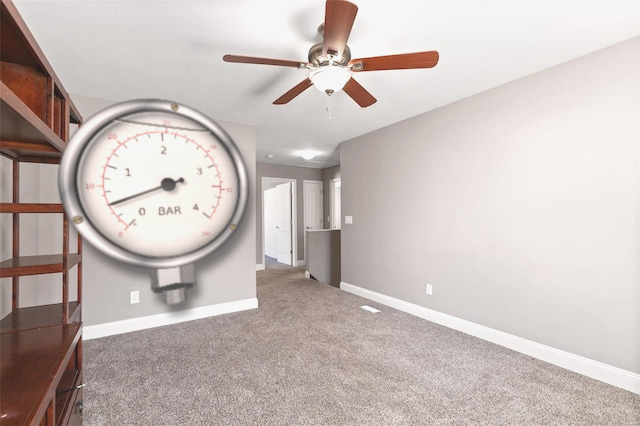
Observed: 0.4; bar
